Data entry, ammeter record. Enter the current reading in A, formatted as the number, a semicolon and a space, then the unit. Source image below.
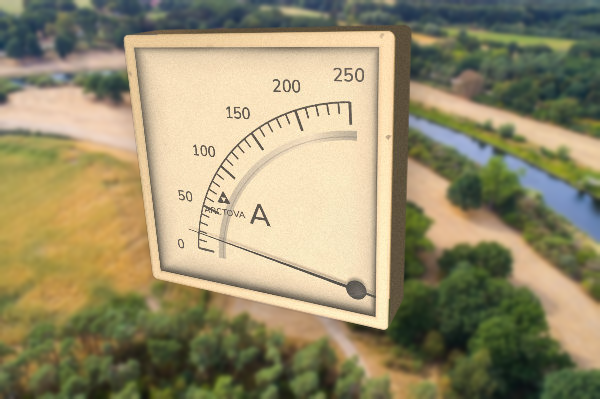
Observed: 20; A
